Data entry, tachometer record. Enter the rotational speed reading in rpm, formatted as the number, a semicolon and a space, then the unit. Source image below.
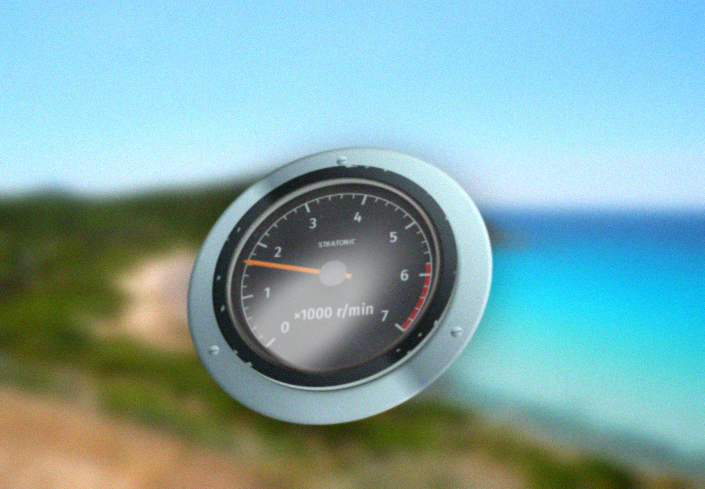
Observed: 1600; rpm
